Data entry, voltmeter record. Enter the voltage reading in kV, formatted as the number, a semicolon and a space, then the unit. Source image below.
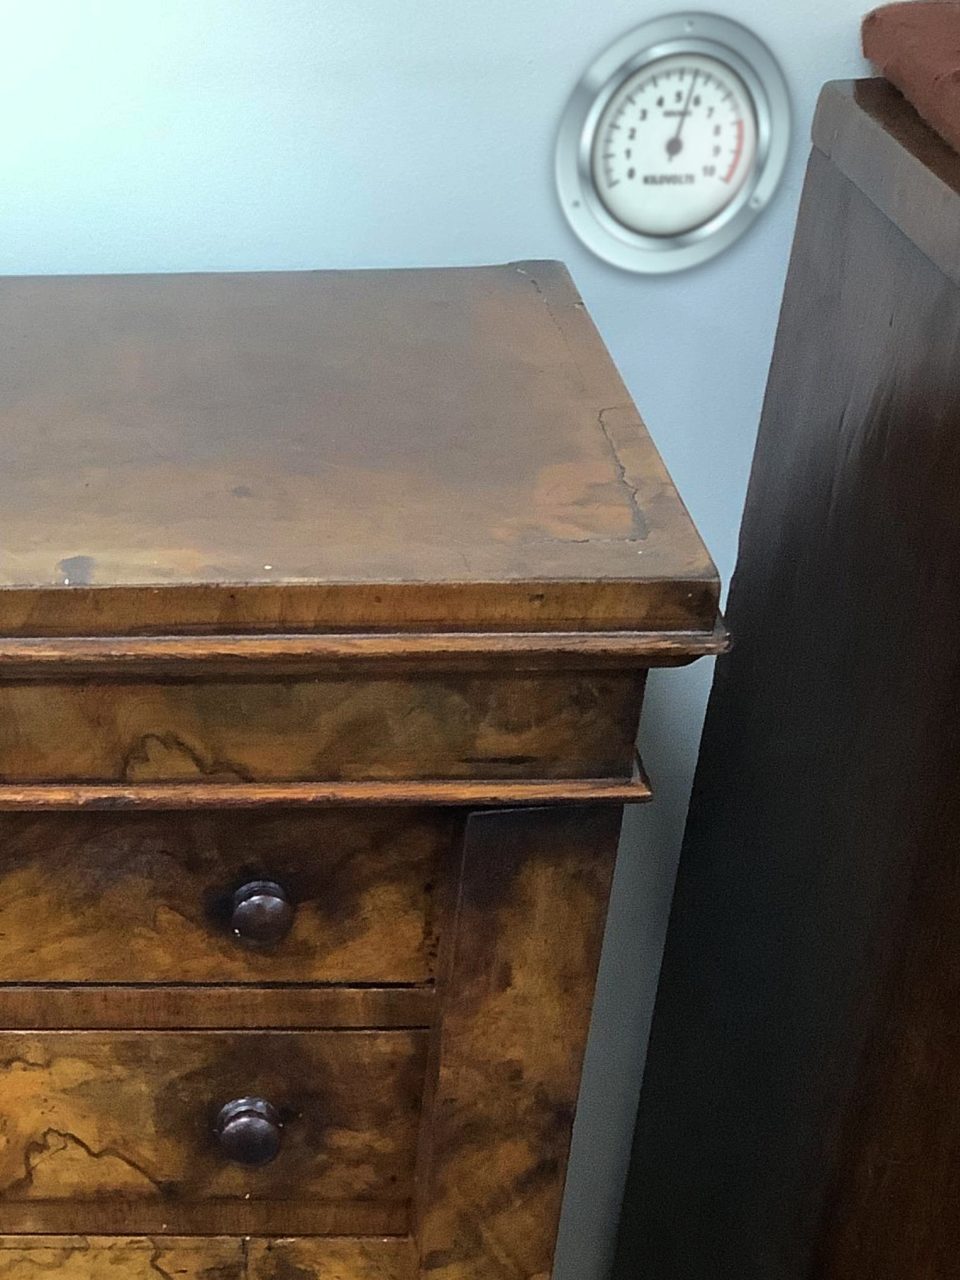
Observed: 5.5; kV
